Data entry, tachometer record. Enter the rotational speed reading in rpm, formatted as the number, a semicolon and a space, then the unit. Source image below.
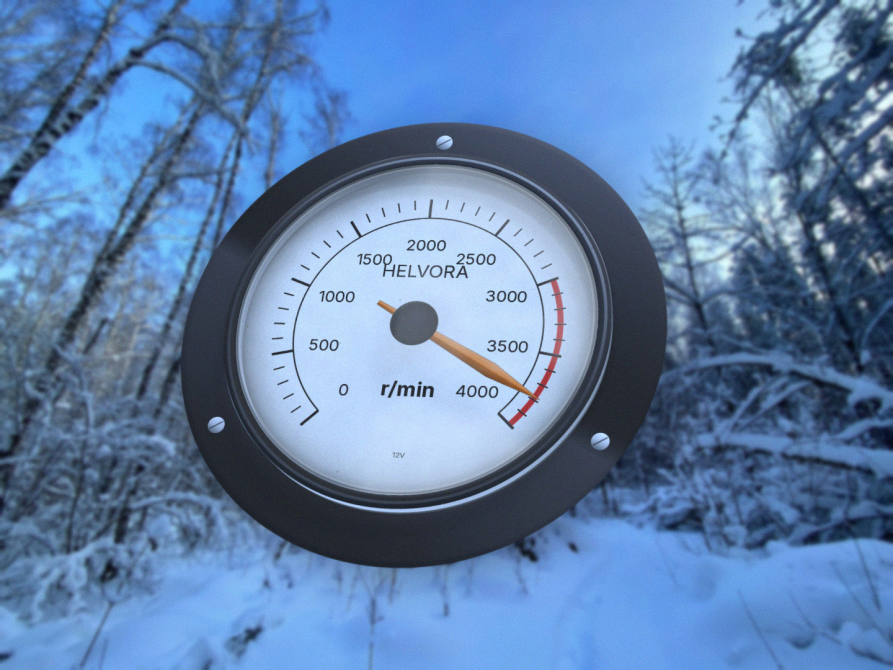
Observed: 3800; rpm
